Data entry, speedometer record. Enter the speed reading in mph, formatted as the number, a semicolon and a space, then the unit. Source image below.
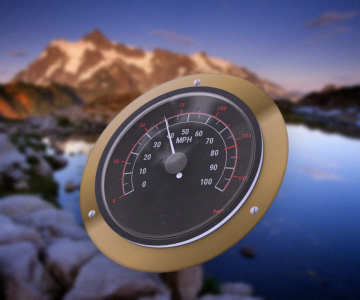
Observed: 40; mph
